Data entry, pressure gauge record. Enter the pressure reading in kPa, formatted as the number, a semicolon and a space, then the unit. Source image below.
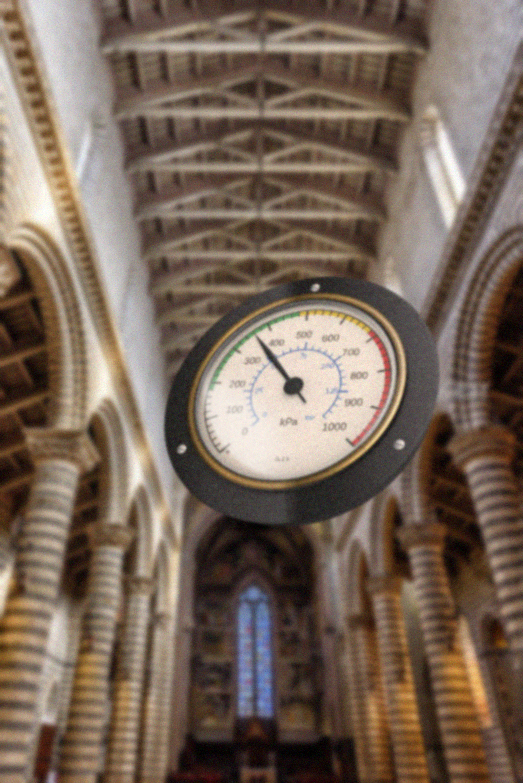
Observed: 360; kPa
